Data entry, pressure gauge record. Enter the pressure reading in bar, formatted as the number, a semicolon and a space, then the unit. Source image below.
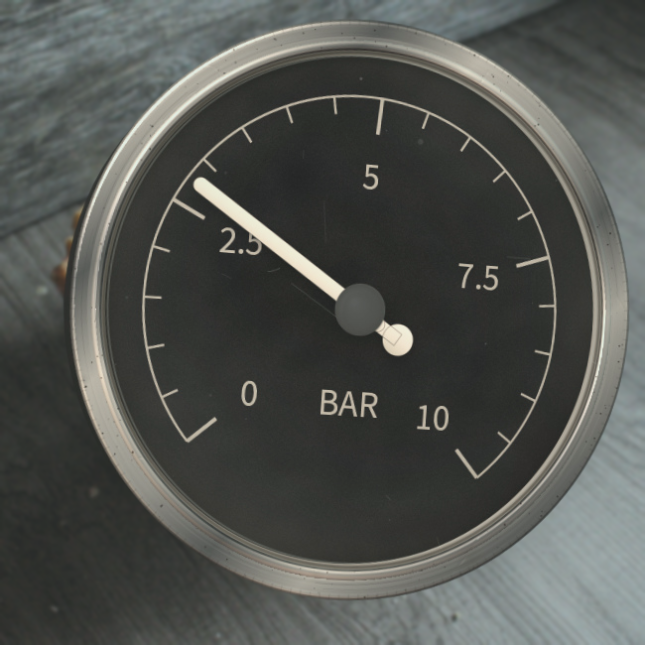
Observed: 2.75; bar
